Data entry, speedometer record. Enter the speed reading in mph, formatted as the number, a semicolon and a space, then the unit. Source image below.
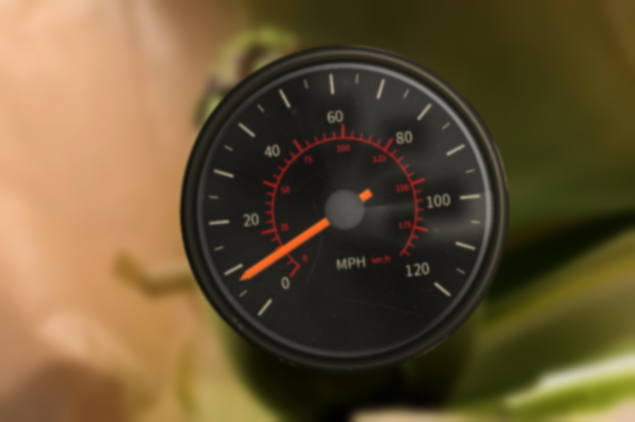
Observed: 7.5; mph
